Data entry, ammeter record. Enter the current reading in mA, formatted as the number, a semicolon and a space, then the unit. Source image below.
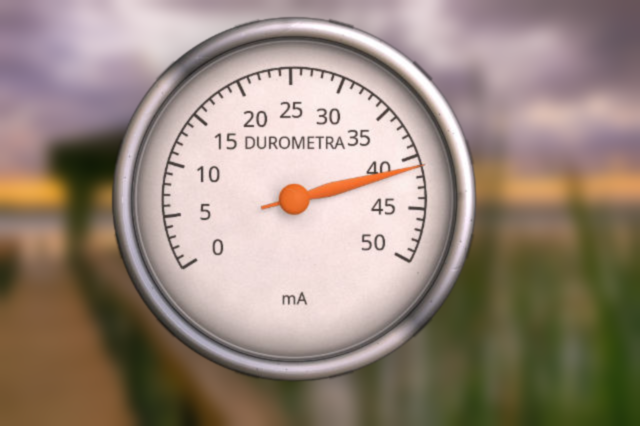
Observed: 41; mA
